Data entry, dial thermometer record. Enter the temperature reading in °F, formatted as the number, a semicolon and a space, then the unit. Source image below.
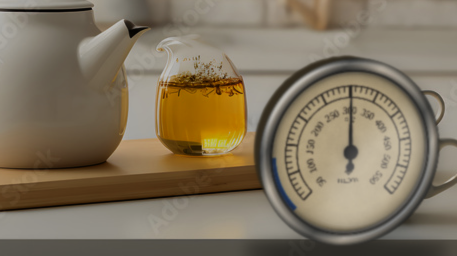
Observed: 300; °F
